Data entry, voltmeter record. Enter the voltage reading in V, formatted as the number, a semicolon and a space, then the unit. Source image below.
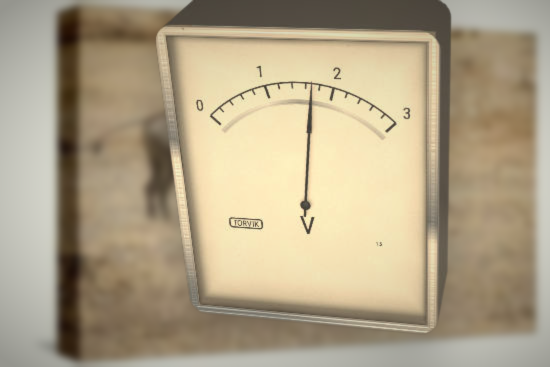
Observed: 1.7; V
